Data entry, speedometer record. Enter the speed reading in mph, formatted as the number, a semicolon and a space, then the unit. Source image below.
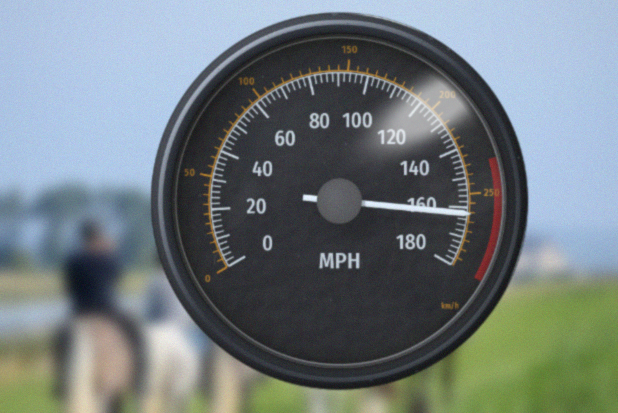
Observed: 162; mph
